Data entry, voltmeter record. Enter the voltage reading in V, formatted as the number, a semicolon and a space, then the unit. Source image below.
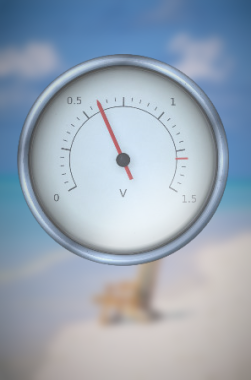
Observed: 0.6; V
